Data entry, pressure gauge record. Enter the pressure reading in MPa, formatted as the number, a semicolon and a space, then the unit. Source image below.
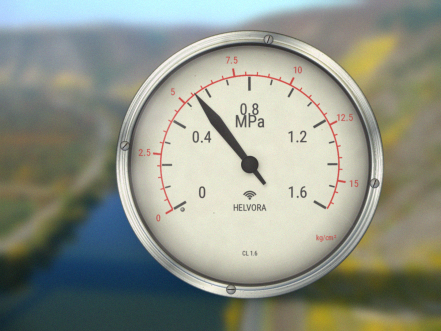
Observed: 0.55; MPa
